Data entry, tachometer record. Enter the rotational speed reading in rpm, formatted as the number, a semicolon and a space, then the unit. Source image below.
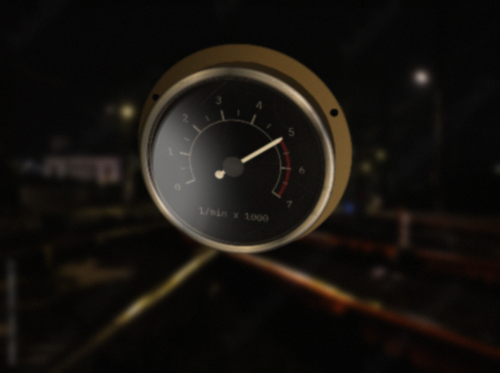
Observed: 5000; rpm
